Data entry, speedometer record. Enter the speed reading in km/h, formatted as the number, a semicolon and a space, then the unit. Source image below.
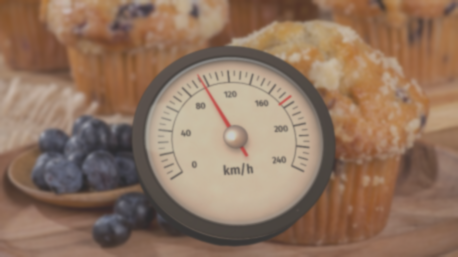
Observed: 95; km/h
